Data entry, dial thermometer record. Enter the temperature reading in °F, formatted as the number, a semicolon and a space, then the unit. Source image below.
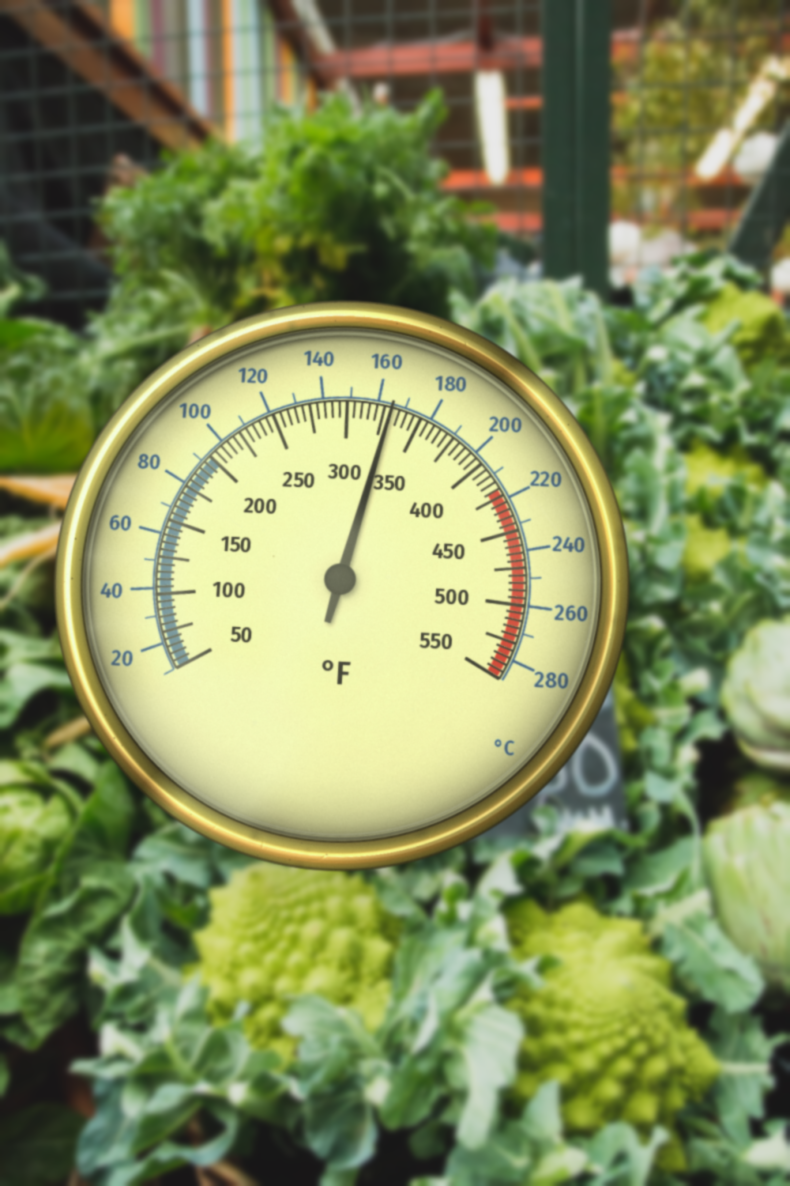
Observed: 330; °F
